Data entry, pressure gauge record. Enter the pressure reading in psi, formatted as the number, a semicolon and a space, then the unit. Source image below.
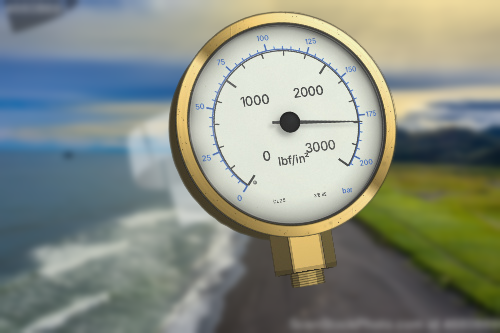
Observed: 2600; psi
